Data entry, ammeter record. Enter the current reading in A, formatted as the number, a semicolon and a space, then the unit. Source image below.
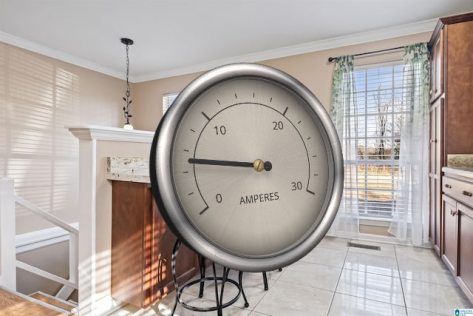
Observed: 5; A
